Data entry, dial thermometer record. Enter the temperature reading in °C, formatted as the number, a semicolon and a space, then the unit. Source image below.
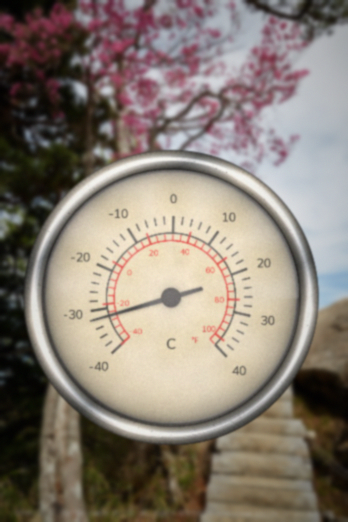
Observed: -32; °C
